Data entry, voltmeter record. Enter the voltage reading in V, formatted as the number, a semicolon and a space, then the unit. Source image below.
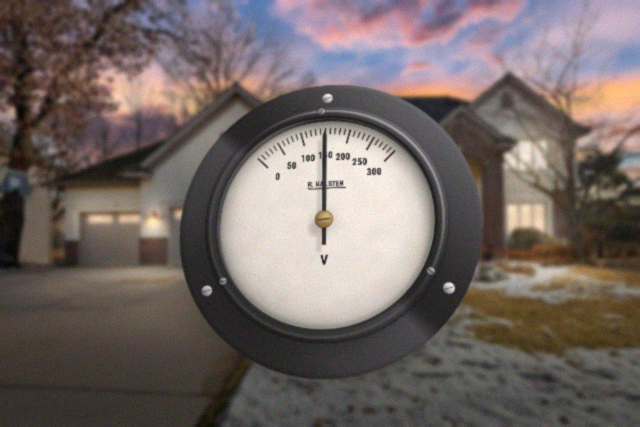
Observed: 150; V
